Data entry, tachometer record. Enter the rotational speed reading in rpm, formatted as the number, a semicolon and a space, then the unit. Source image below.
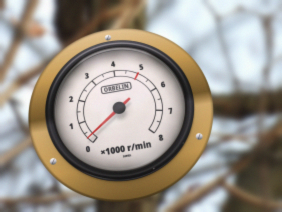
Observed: 250; rpm
